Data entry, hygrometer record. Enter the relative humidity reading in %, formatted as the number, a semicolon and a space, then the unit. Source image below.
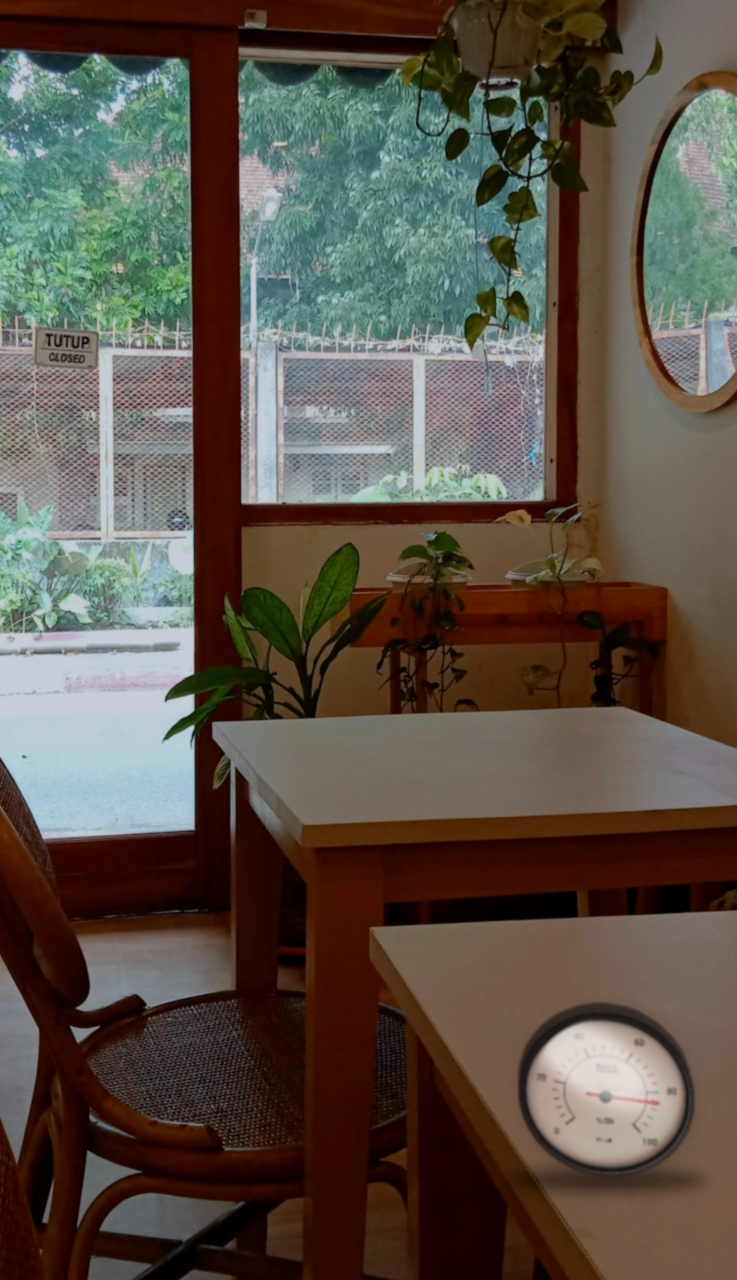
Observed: 84; %
